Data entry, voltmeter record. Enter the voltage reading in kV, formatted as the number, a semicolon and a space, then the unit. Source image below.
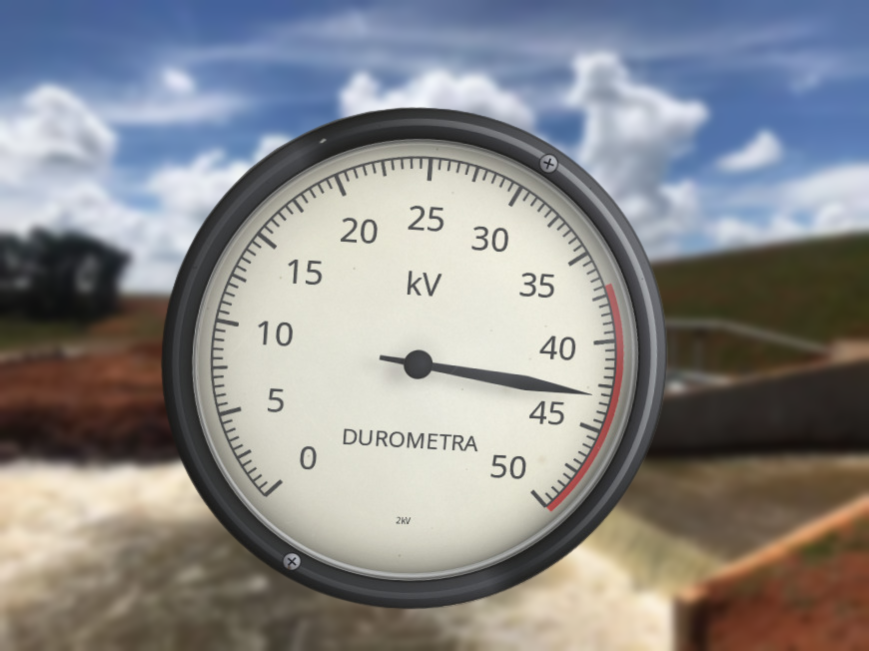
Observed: 43; kV
